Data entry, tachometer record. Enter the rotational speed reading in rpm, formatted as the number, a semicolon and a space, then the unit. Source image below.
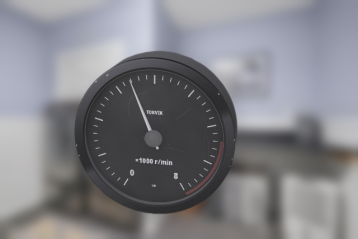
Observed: 3400; rpm
